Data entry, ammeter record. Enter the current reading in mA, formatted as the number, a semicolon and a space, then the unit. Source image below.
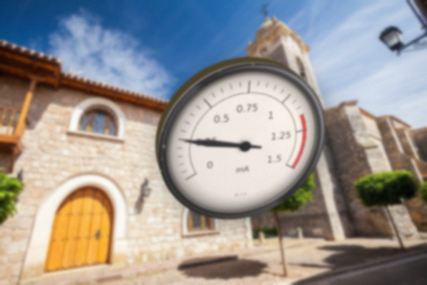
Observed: 0.25; mA
